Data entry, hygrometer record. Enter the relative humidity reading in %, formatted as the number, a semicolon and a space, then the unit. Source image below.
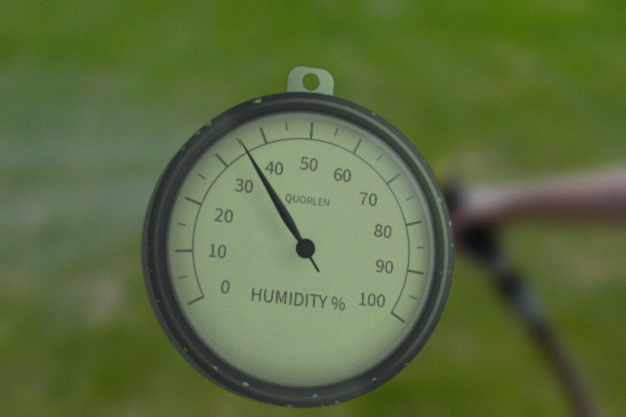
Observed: 35; %
